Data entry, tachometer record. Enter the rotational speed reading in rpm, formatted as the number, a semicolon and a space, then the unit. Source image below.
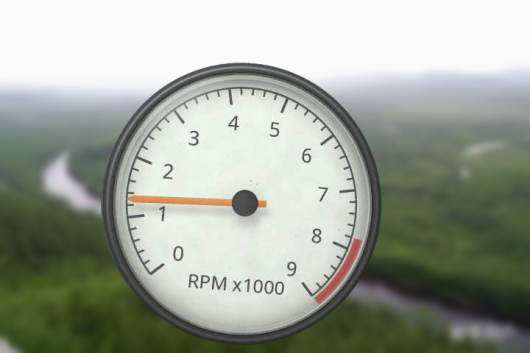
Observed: 1300; rpm
